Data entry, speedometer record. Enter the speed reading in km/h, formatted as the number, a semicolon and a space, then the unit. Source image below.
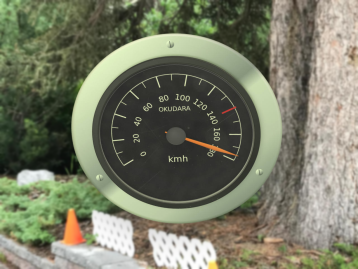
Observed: 175; km/h
